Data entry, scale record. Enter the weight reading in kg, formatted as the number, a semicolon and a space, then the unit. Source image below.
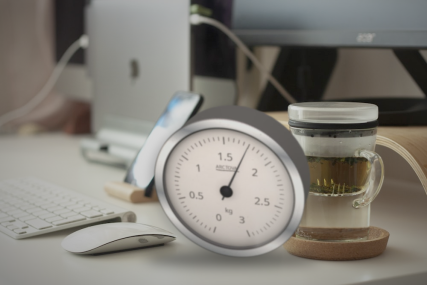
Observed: 1.75; kg
